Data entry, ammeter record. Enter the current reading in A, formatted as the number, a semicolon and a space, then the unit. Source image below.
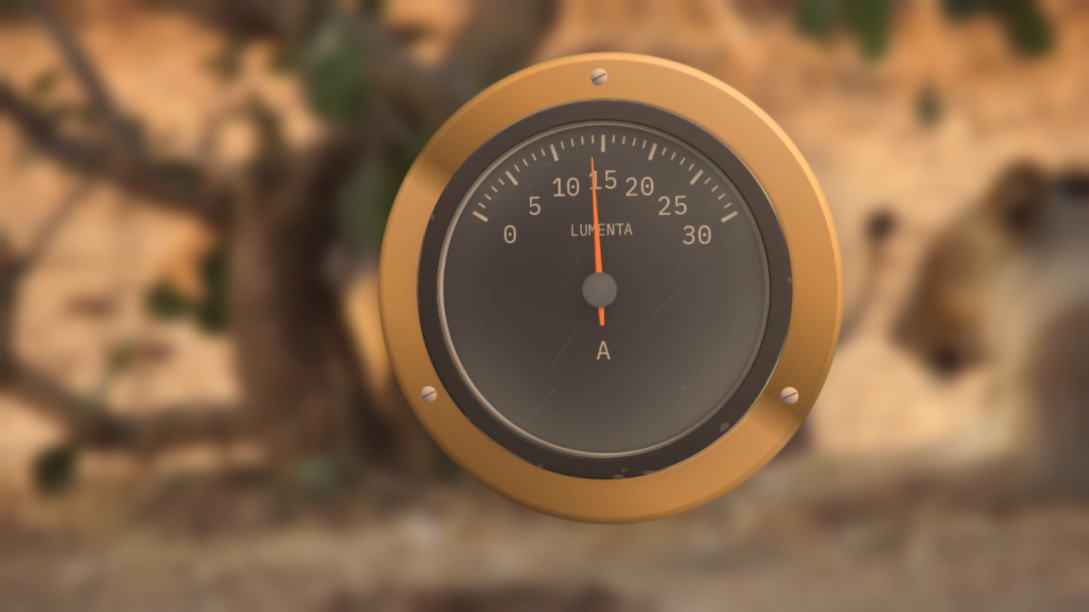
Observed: 14; A
